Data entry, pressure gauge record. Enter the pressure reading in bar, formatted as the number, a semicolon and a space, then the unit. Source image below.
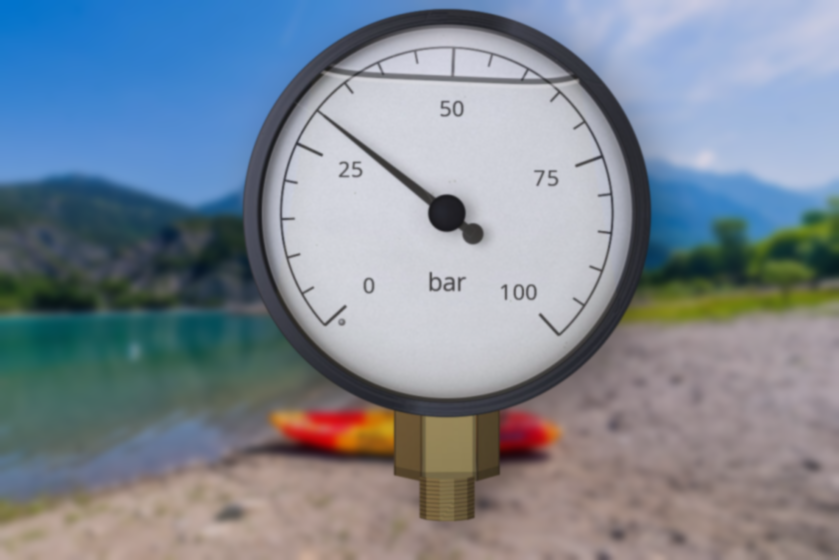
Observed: 30; bar
